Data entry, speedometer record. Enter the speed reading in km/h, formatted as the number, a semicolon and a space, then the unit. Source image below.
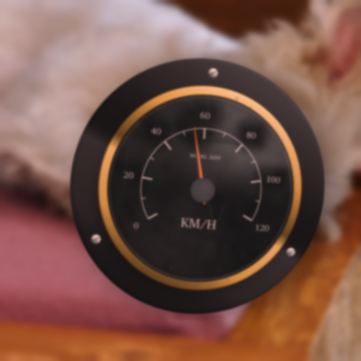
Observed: 55; km/h
